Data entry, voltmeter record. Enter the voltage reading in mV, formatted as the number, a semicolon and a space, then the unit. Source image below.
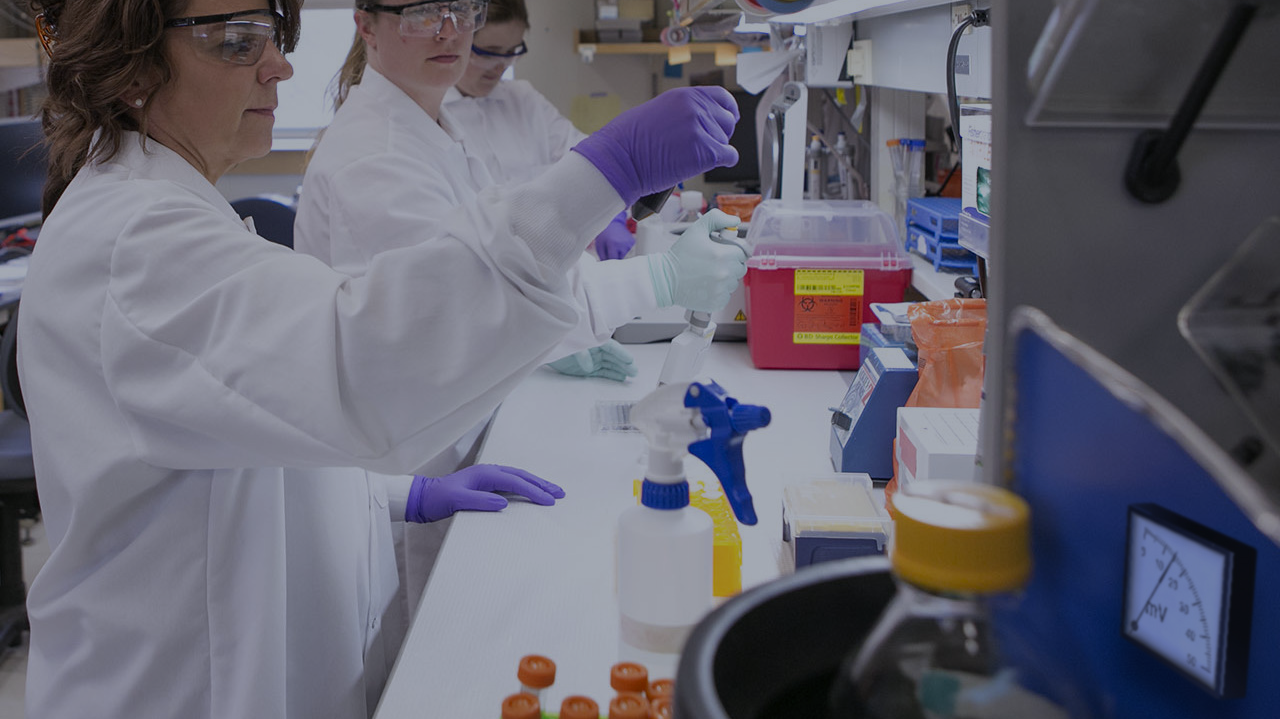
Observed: 15; mV
